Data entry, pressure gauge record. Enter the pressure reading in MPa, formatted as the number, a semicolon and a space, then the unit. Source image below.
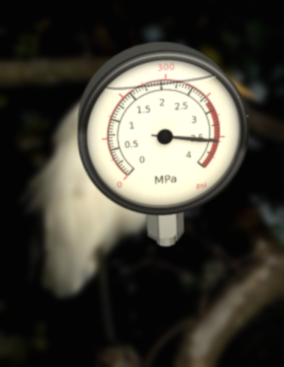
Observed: 3.5; MPa
